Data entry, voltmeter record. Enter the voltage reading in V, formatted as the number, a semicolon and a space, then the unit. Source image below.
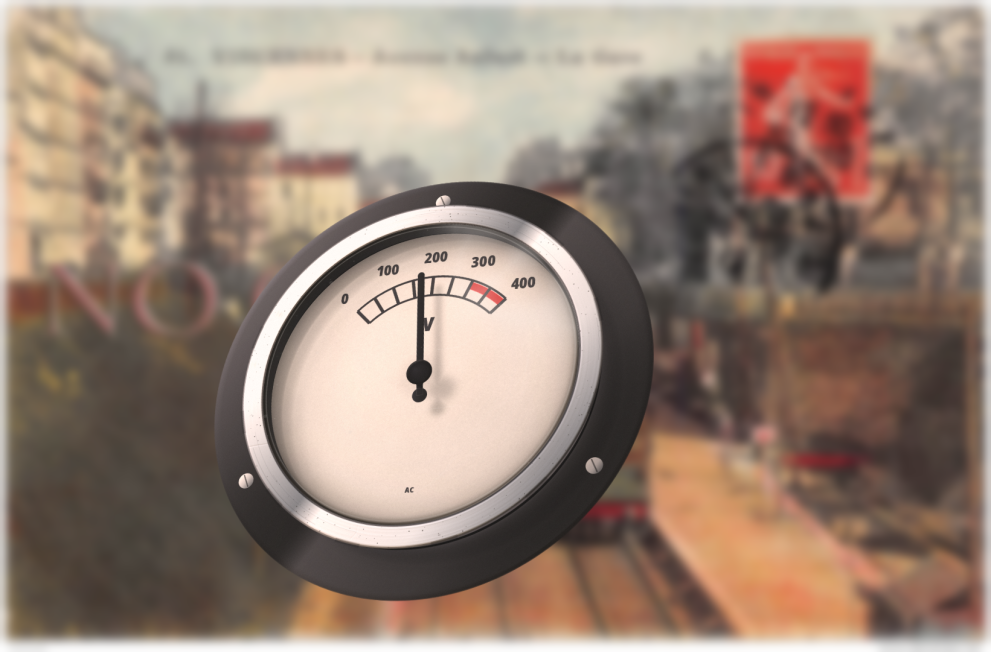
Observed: 175; V
